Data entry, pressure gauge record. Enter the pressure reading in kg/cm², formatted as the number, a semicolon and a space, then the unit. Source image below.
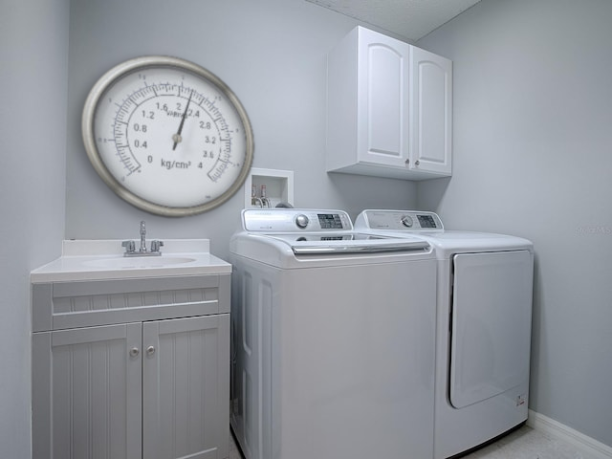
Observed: 2.2; kg/cm²
